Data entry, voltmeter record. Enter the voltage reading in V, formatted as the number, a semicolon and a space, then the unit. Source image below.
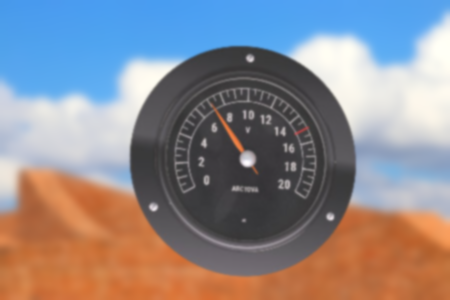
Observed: 7; V
